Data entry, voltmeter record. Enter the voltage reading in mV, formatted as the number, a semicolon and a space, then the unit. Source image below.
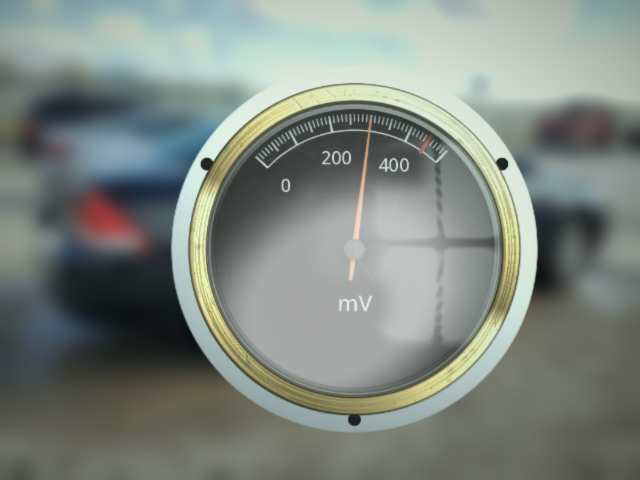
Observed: 300; mV
